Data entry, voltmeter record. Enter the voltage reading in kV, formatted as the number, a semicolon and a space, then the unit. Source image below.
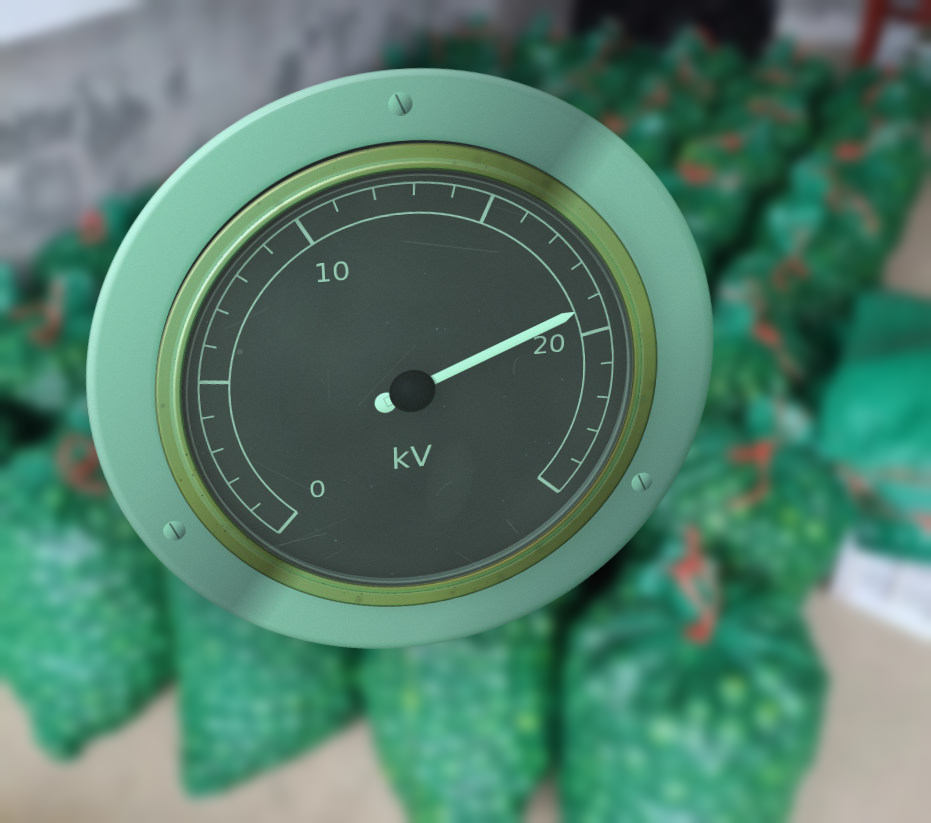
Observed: 19; kV
